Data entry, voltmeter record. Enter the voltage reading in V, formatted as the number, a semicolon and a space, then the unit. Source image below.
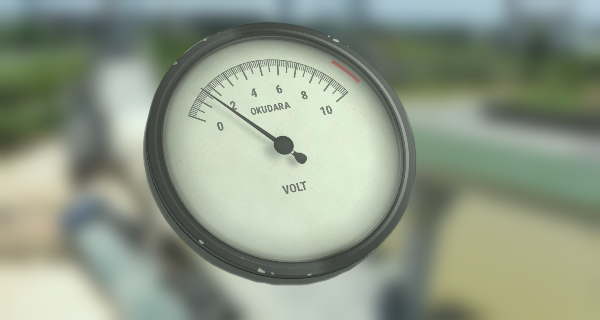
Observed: 1.5; V
